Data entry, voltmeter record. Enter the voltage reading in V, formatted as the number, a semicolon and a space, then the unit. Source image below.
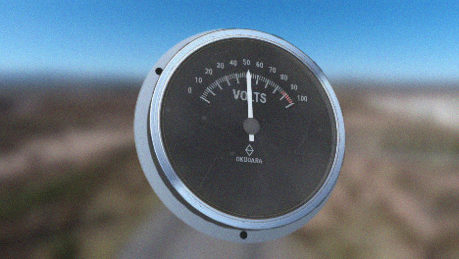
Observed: 50; V
